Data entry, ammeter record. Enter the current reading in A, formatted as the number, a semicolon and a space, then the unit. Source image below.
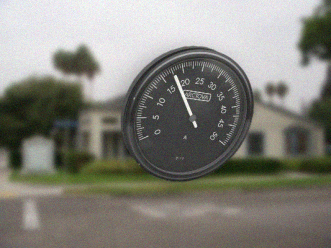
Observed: 17.5; A
